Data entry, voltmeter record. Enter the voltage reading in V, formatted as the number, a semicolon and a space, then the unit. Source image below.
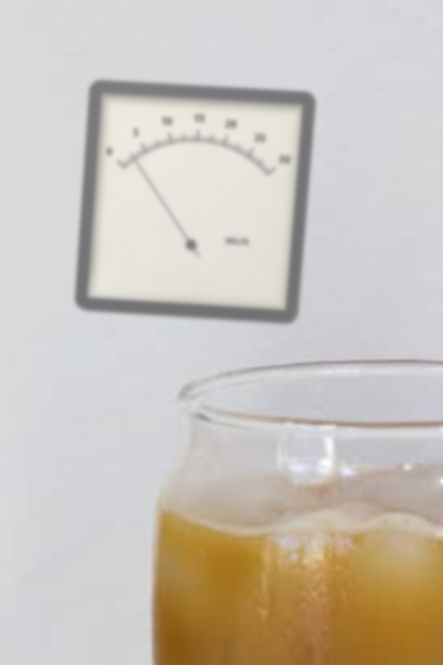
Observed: 2.5; V
